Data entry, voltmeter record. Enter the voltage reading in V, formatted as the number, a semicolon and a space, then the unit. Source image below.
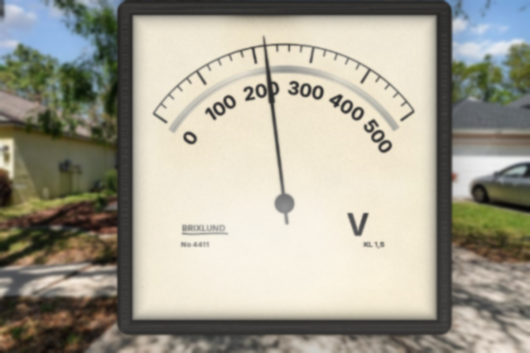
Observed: 220; V
